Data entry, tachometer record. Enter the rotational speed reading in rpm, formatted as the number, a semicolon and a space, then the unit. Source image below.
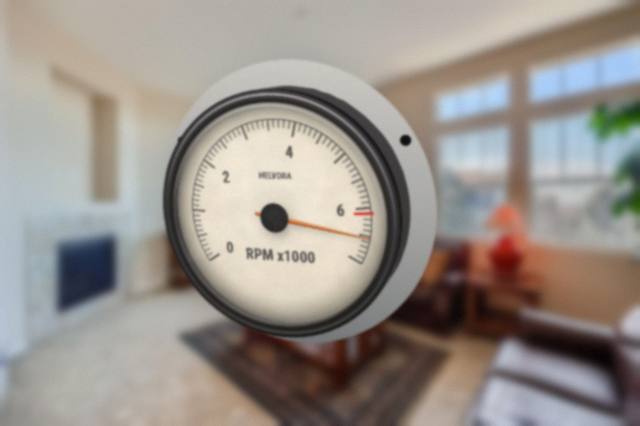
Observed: 6500; rpm
